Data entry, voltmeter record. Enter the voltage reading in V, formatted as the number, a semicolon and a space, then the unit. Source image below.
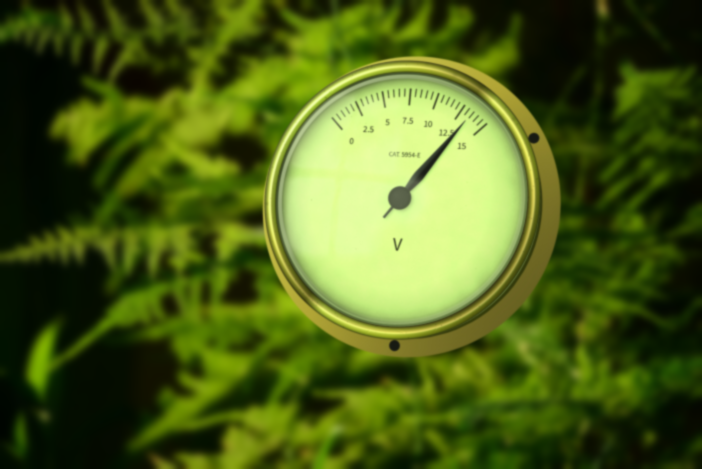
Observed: 13.5; V
